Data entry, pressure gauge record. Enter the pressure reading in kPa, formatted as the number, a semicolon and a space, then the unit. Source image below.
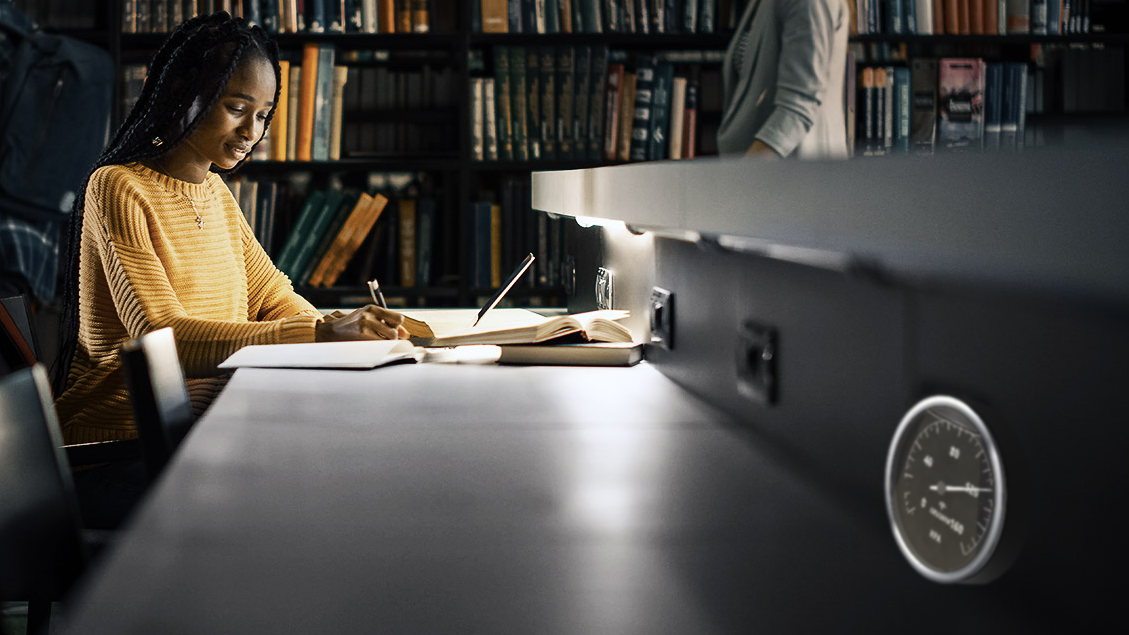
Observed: 120; kPa
